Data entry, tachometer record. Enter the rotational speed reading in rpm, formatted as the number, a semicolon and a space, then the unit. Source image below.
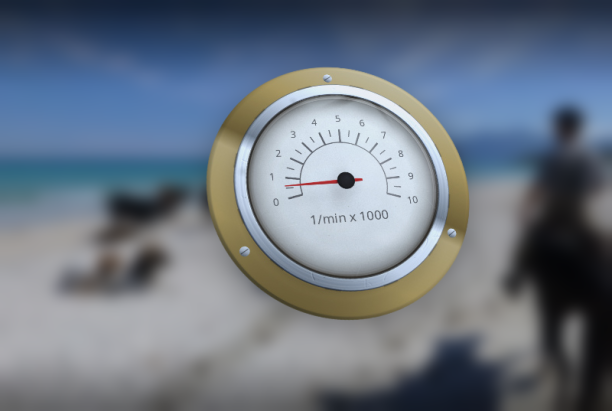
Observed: 500; rpm
